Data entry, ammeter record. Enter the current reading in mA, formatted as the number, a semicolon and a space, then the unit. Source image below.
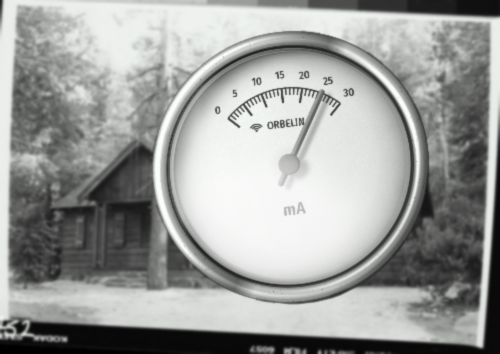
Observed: 25; mA
